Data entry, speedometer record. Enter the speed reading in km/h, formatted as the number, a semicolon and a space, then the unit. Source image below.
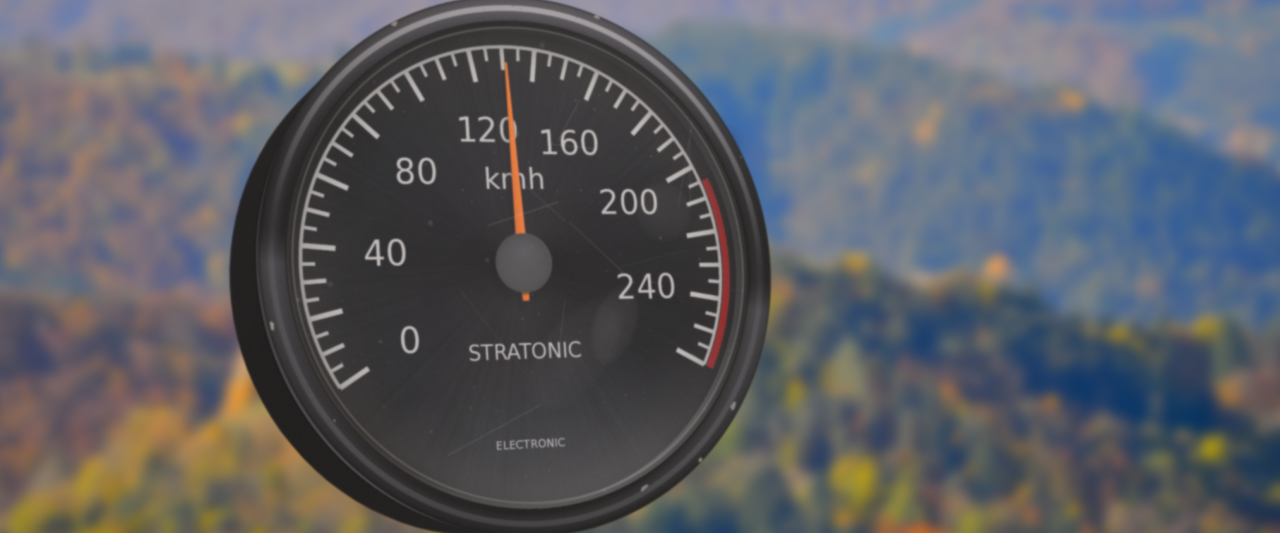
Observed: 130; km/h
